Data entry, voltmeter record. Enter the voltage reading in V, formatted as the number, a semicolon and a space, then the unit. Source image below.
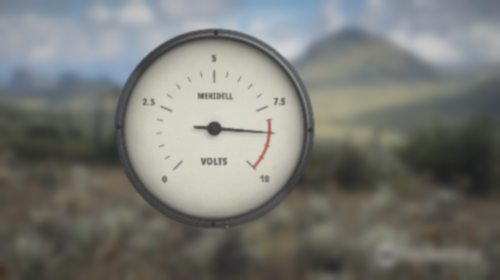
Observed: 8.5; V
